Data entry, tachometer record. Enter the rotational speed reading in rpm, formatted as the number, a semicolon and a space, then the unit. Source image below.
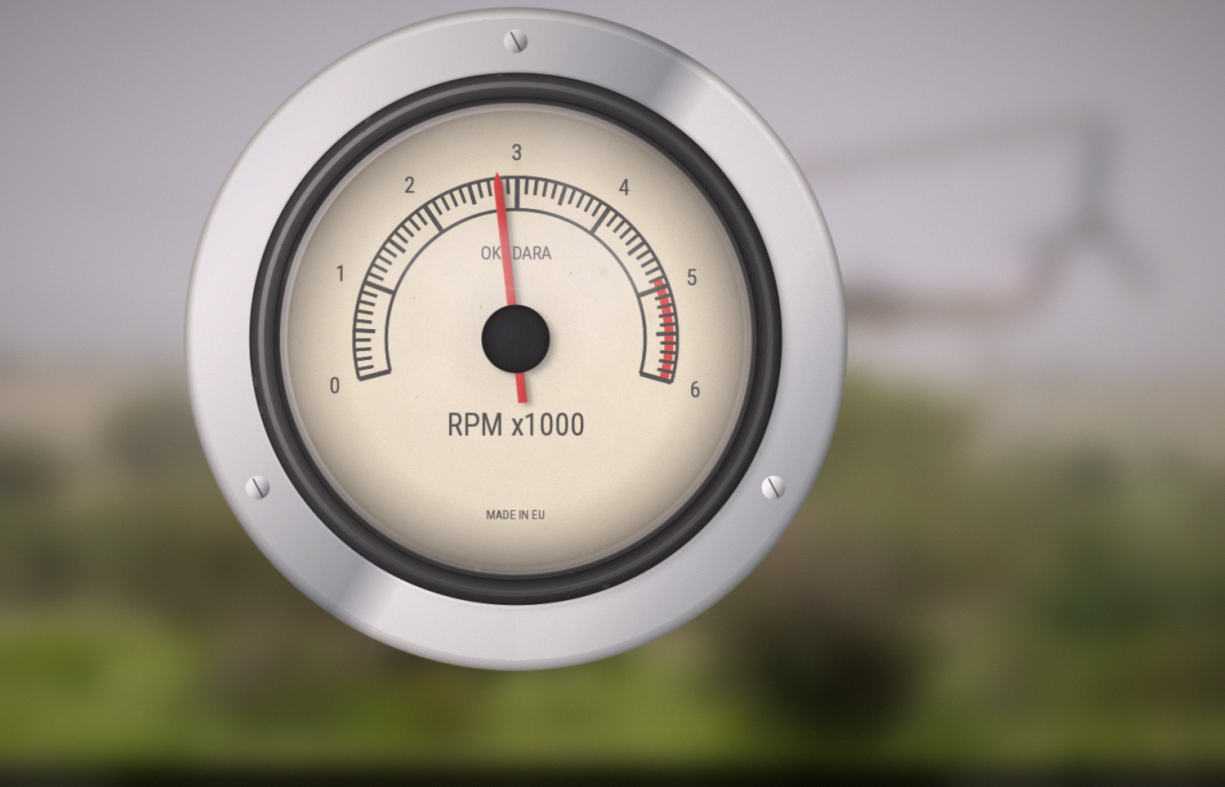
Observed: 2800; rpm
